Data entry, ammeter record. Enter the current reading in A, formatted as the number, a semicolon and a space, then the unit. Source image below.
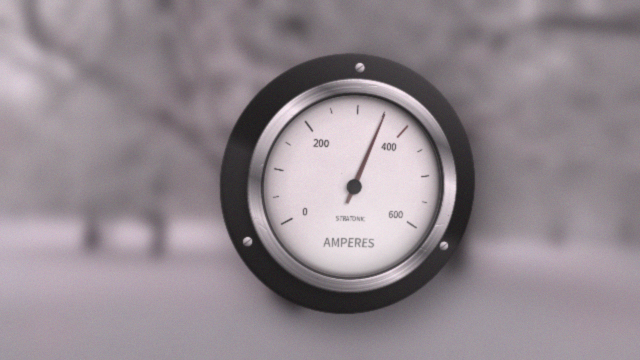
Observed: 350; A
